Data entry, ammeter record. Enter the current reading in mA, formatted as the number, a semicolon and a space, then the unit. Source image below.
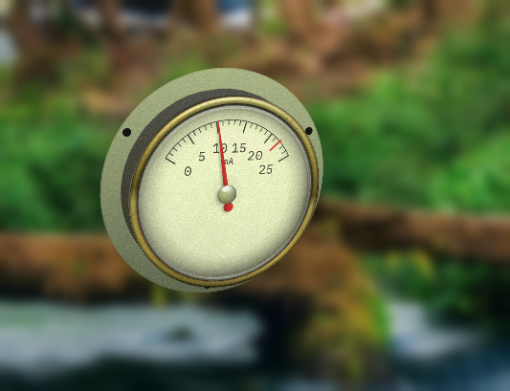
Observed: 10; mA
